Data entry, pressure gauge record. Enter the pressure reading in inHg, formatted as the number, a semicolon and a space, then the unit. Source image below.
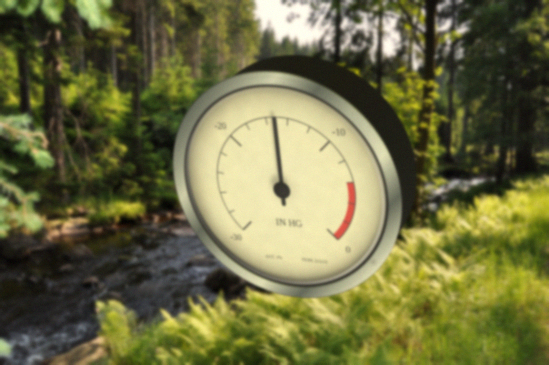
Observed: -15; inHg
